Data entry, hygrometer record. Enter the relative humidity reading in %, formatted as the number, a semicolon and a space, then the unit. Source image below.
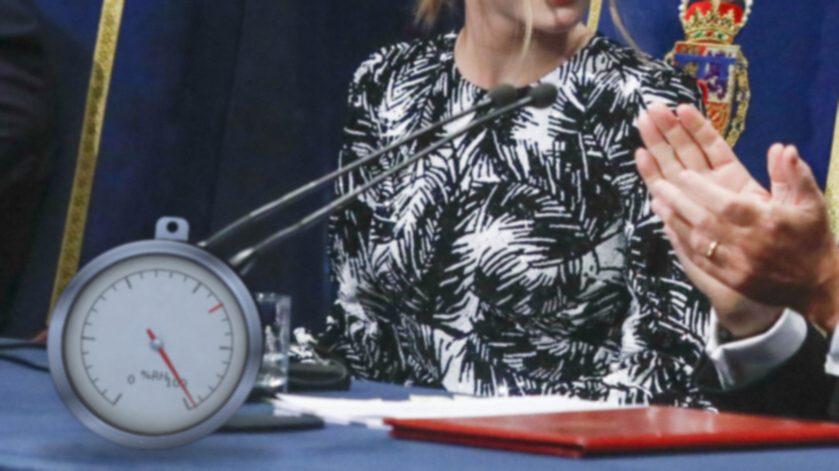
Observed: 98; %
